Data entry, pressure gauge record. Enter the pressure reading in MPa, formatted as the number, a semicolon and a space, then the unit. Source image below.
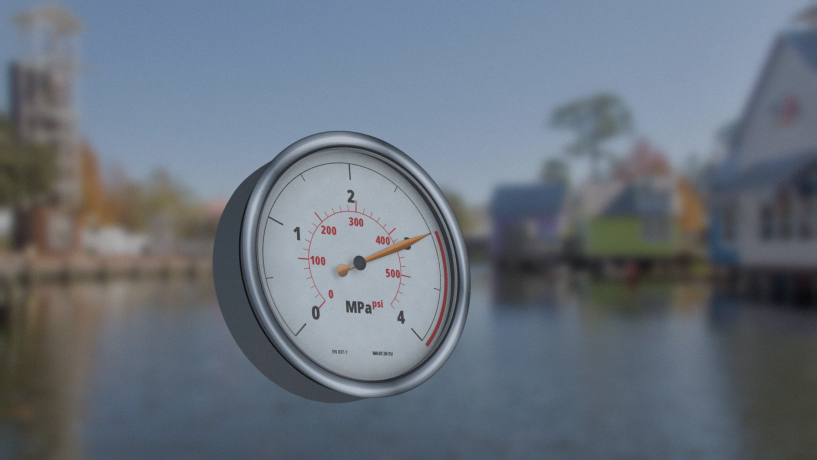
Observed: 3; MPa
